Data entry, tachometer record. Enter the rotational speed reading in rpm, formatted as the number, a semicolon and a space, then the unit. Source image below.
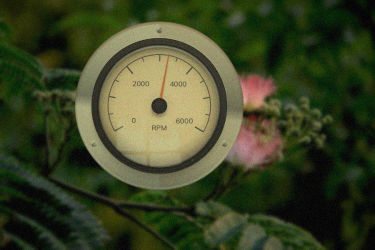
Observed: 3250; rpm
